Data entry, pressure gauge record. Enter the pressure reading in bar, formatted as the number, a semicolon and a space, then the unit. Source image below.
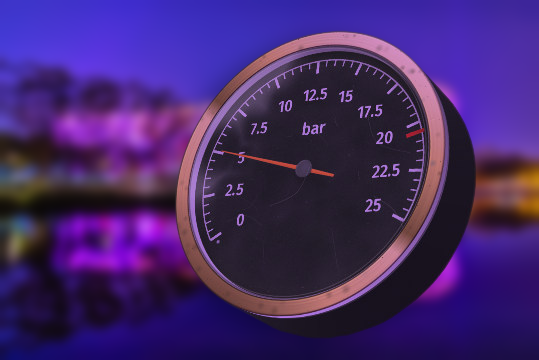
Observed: 5; bar
